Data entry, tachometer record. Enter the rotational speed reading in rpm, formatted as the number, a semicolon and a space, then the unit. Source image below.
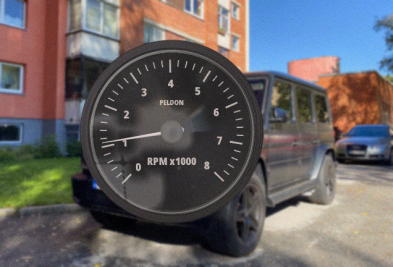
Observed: 1100; rpm
